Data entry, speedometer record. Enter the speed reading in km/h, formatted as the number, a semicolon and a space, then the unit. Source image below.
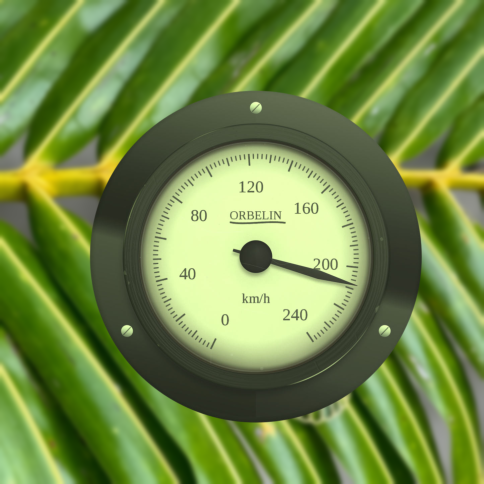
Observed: 208; km/h
